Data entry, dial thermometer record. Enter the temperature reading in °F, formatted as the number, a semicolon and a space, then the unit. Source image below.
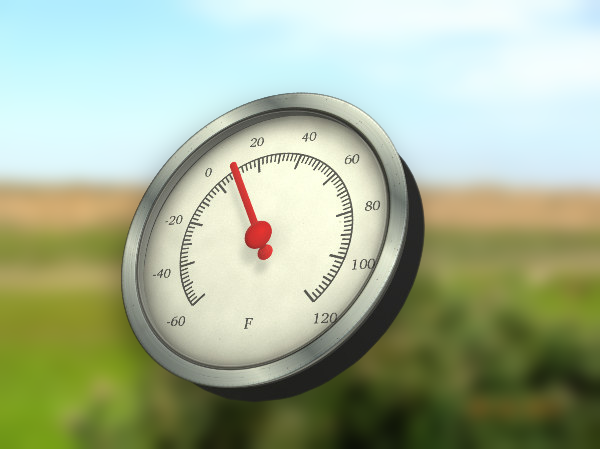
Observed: 10; °F
